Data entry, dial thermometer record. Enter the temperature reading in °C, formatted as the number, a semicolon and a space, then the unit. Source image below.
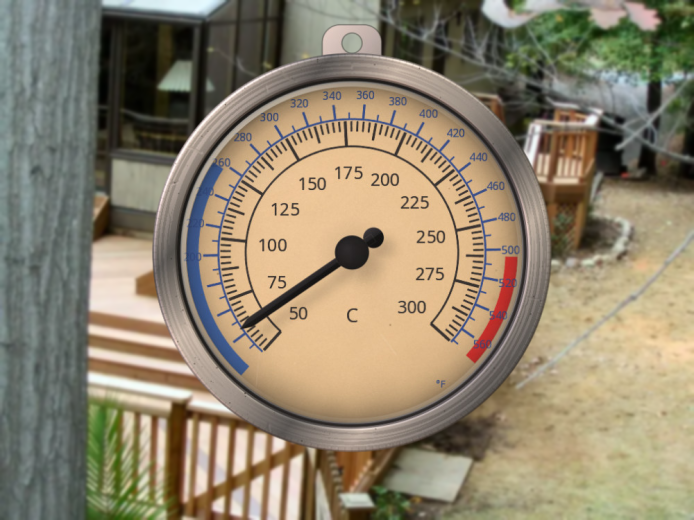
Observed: 62.5; °C
